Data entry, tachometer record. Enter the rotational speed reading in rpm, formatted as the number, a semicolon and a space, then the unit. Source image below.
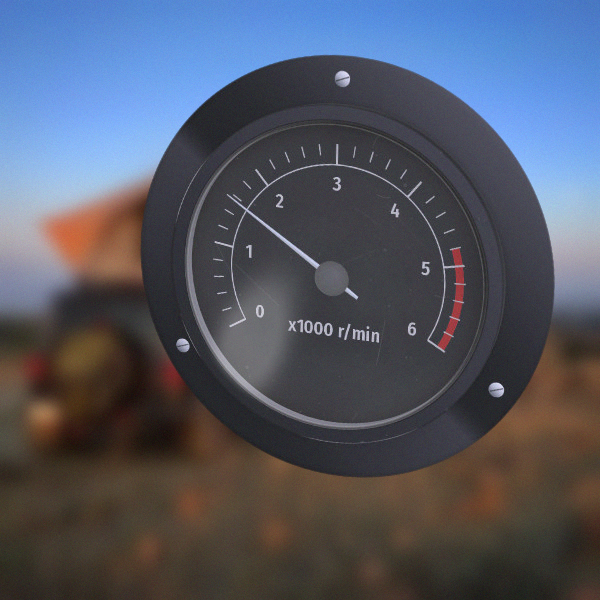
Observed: 1600; rpm
